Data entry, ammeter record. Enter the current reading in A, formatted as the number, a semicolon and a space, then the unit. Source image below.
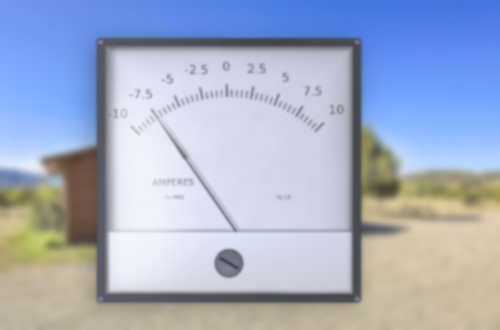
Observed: -7.5; A
